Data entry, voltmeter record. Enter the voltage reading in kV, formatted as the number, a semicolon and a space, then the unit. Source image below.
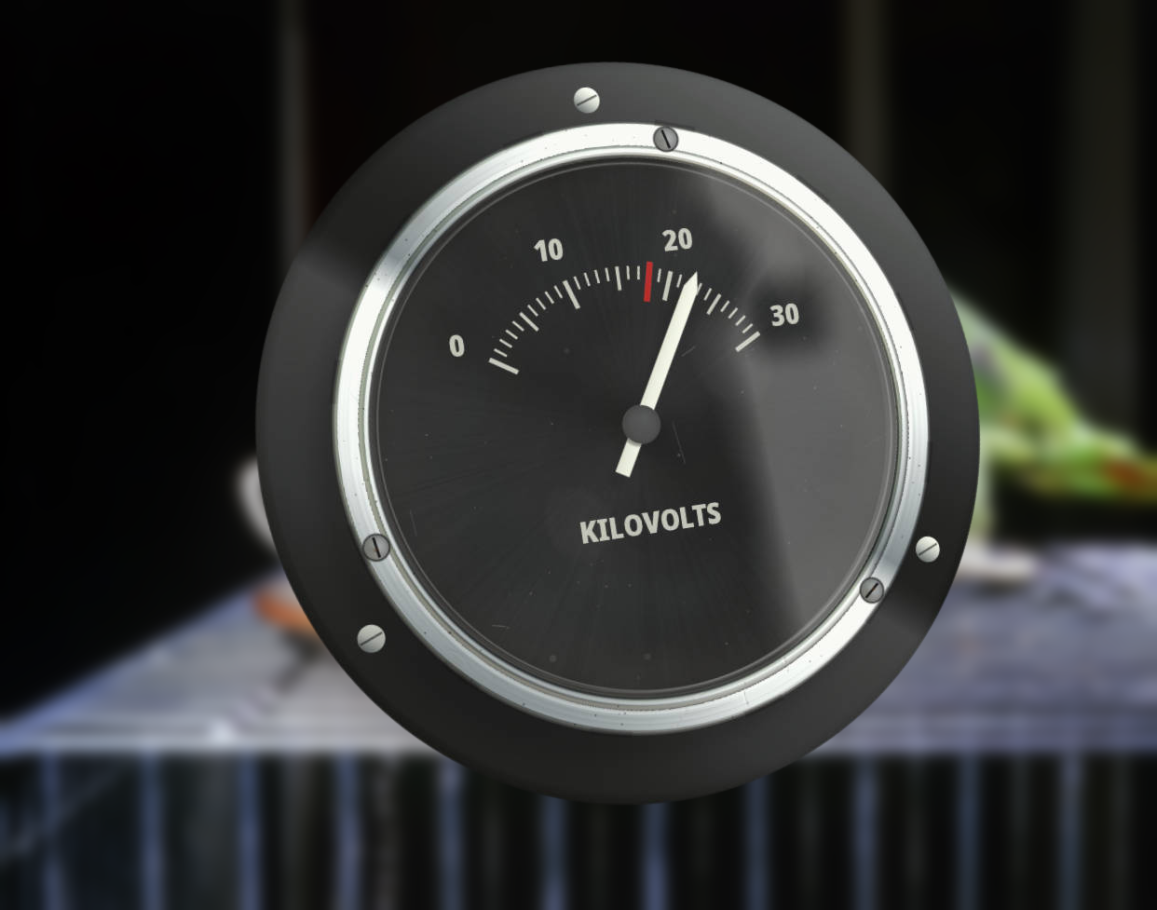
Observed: 22; kV
